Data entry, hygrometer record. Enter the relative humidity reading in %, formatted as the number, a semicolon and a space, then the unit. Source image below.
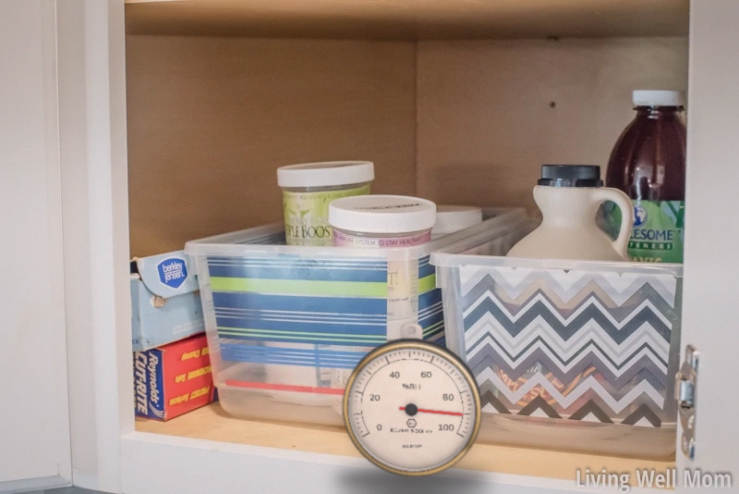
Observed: 90; %
